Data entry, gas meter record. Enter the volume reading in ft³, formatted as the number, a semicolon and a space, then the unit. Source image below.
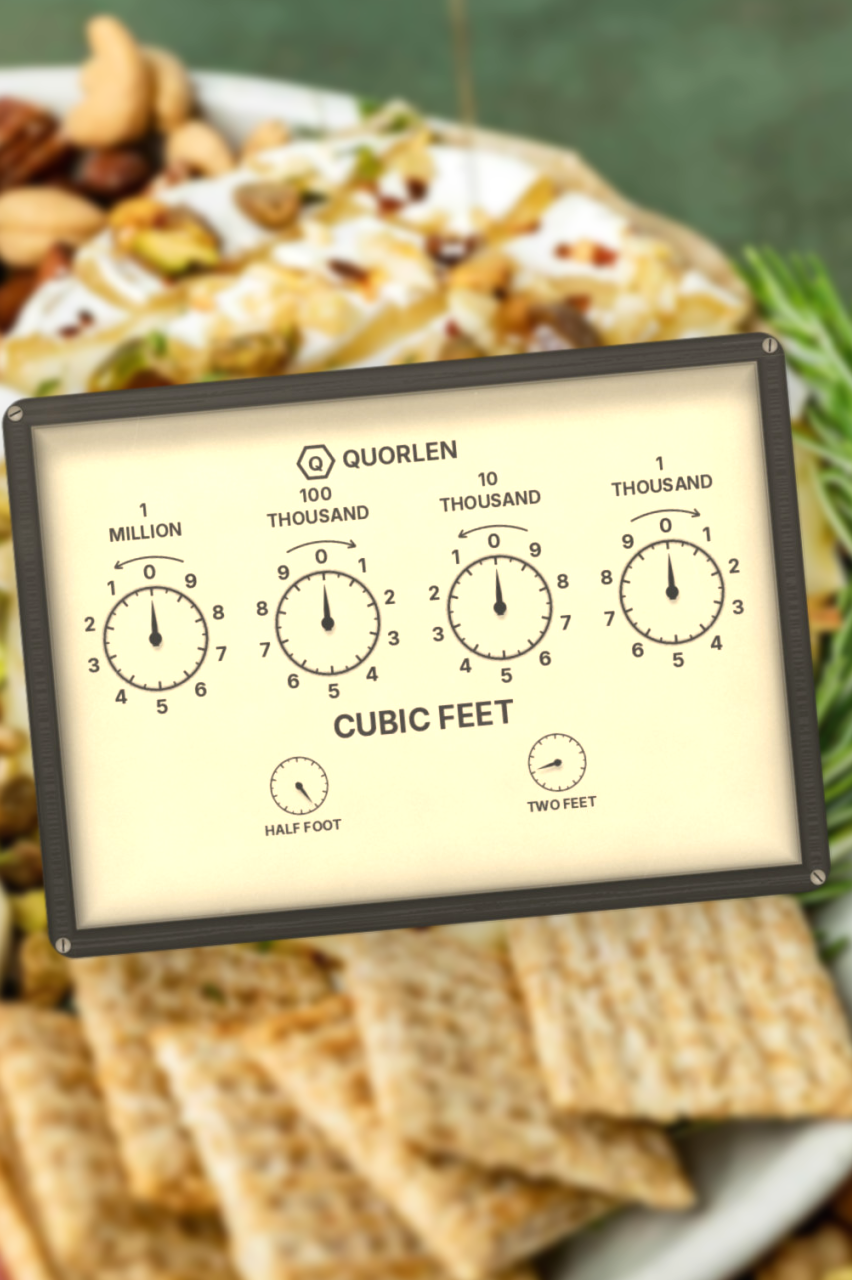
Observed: 0; ft³
